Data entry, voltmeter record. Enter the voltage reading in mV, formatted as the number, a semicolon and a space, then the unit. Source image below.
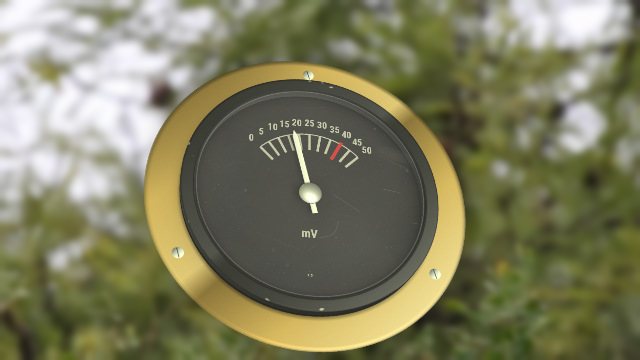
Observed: 17.5; mV
